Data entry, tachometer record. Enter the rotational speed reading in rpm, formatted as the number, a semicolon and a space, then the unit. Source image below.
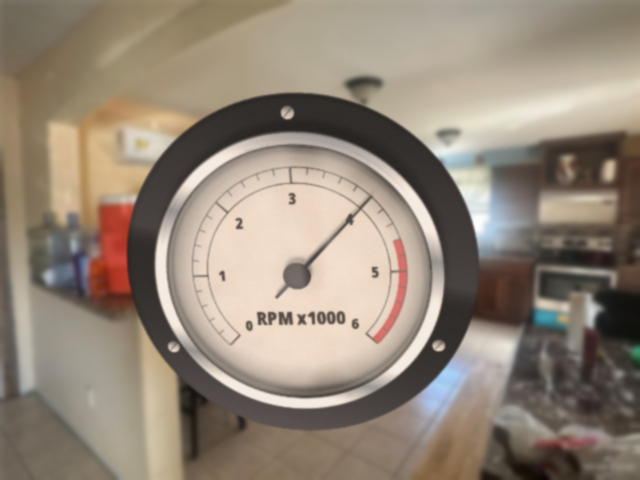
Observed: 4000; rpm
